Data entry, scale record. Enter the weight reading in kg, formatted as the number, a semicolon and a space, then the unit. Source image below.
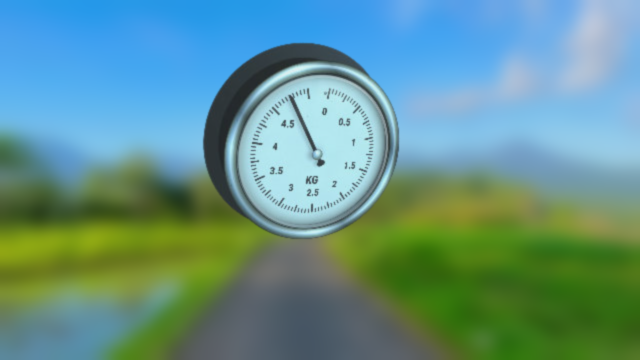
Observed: 4.75; kg
